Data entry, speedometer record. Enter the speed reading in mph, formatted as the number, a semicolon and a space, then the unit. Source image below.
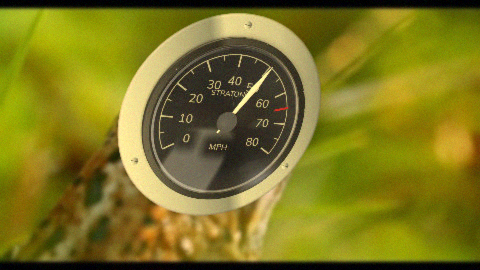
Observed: 50; mph
